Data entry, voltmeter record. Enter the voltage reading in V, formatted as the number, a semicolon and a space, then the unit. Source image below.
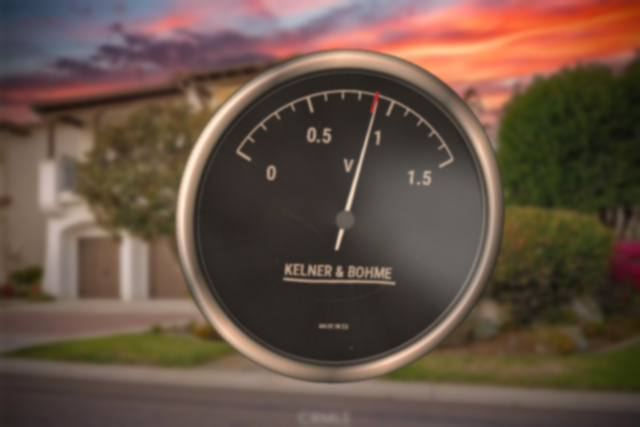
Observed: 0.9; V
